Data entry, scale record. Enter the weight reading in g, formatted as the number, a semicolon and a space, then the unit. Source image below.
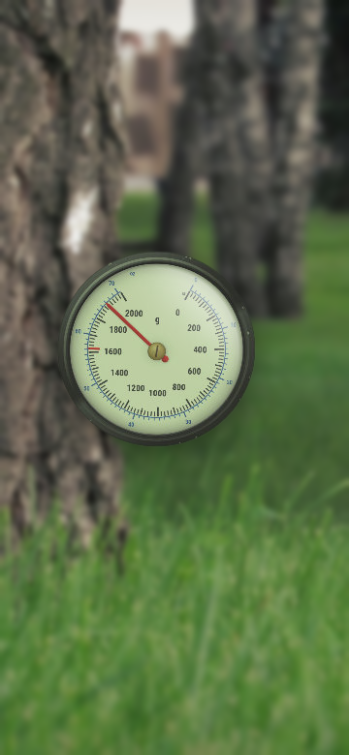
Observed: 1900; g
